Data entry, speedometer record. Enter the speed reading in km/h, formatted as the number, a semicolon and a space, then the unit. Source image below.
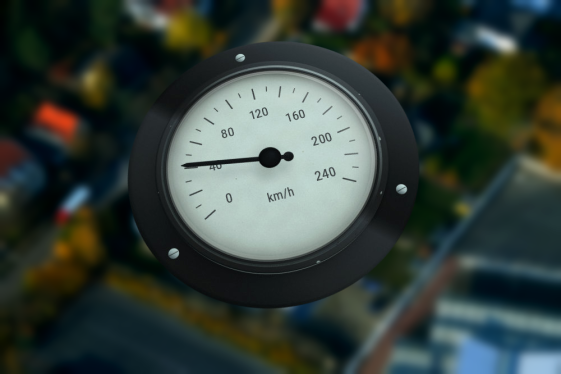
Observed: 40; km/h
